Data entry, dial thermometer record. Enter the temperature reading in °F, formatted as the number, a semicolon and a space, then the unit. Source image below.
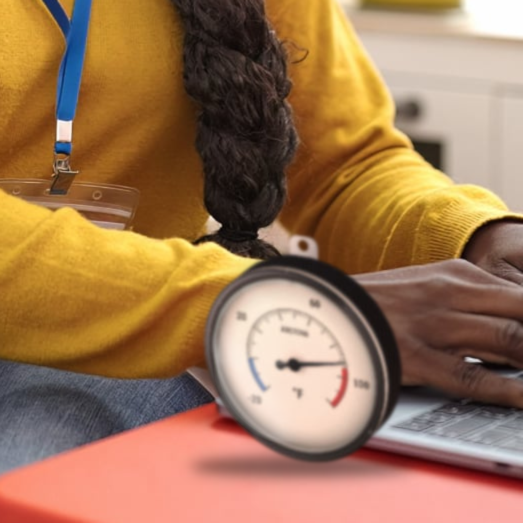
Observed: 90; °F
